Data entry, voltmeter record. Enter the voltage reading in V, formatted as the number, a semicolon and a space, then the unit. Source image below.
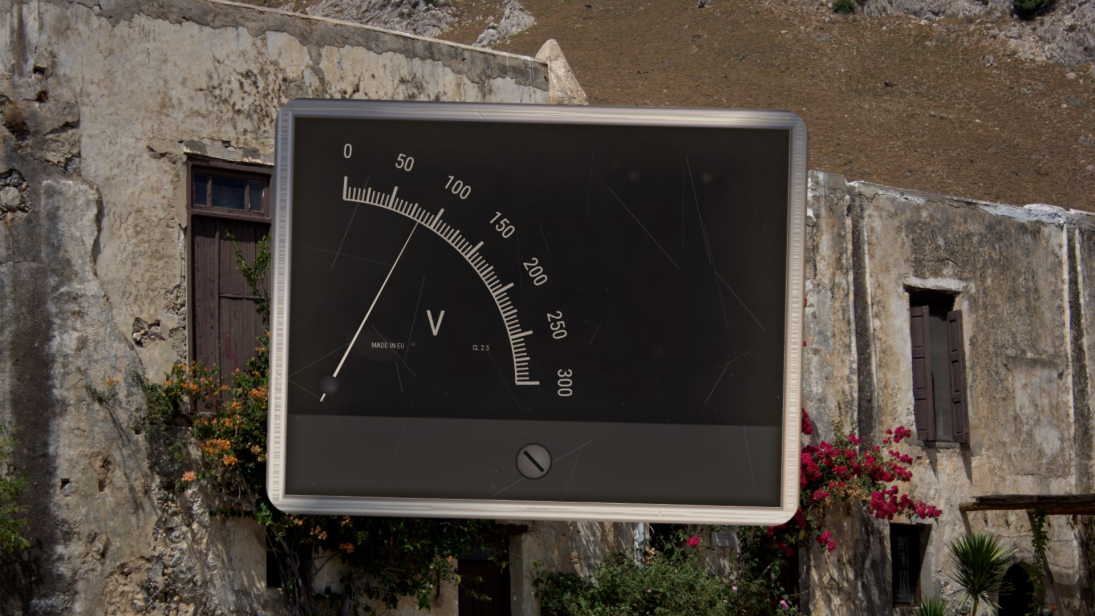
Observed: 85; V
